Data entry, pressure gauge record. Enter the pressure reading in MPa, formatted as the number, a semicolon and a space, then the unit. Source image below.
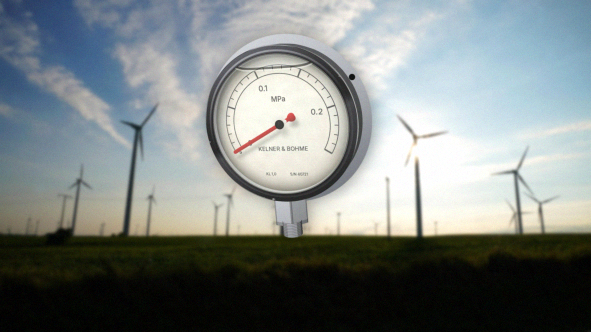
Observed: 0; MPa
